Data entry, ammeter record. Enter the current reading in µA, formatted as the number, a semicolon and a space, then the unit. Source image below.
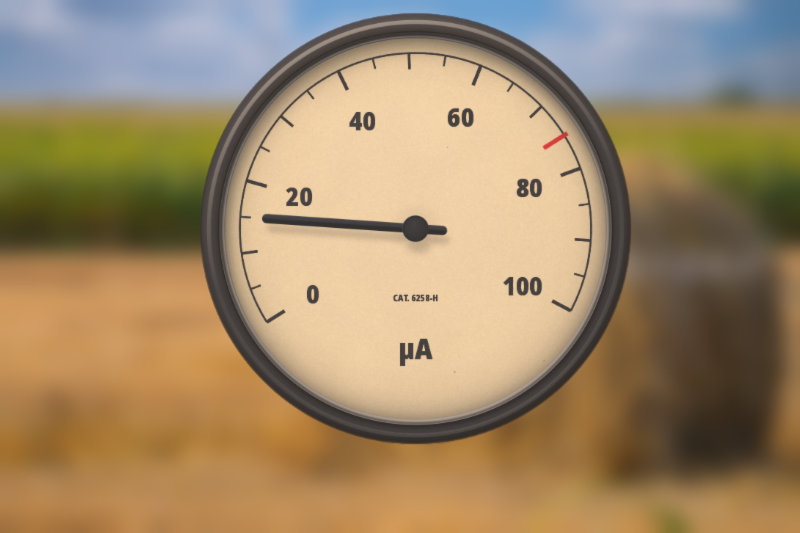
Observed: 15; µA
